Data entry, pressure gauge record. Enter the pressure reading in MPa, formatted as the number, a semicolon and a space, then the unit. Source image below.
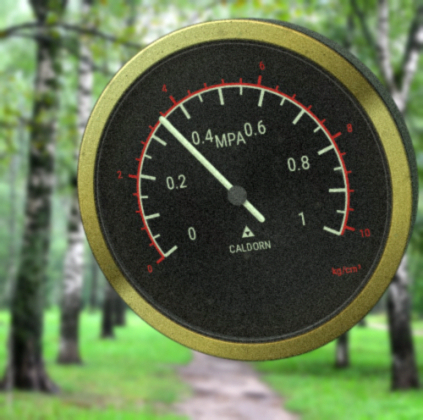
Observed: 0.35; MPa
